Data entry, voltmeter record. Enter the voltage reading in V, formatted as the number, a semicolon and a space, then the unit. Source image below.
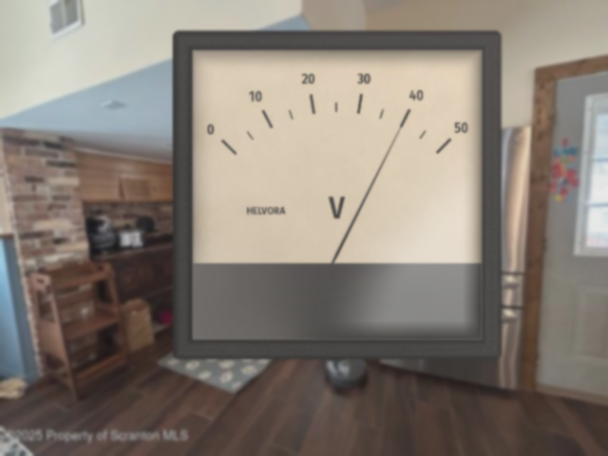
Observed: 40; V
